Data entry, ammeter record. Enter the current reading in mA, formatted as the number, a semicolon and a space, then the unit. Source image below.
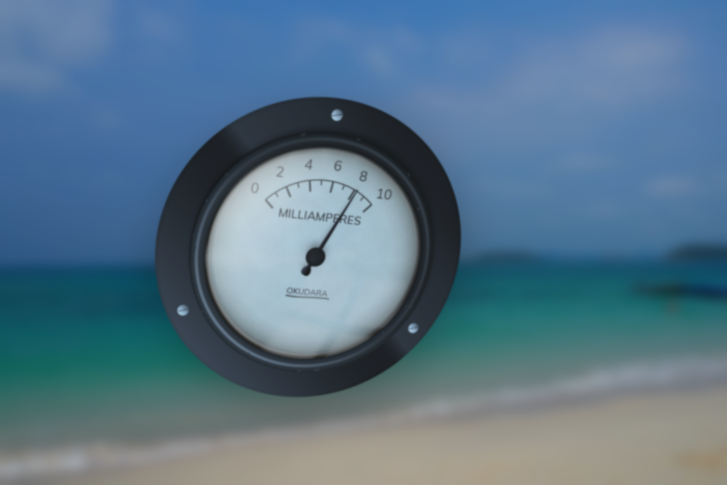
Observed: 8; mA
